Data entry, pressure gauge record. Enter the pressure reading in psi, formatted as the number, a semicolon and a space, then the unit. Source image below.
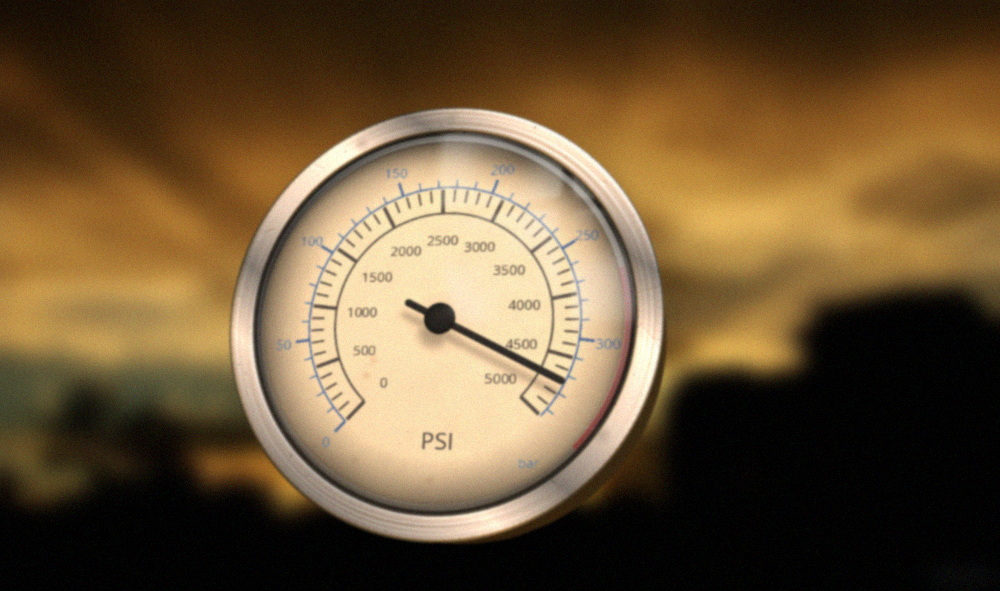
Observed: 4700; psi
